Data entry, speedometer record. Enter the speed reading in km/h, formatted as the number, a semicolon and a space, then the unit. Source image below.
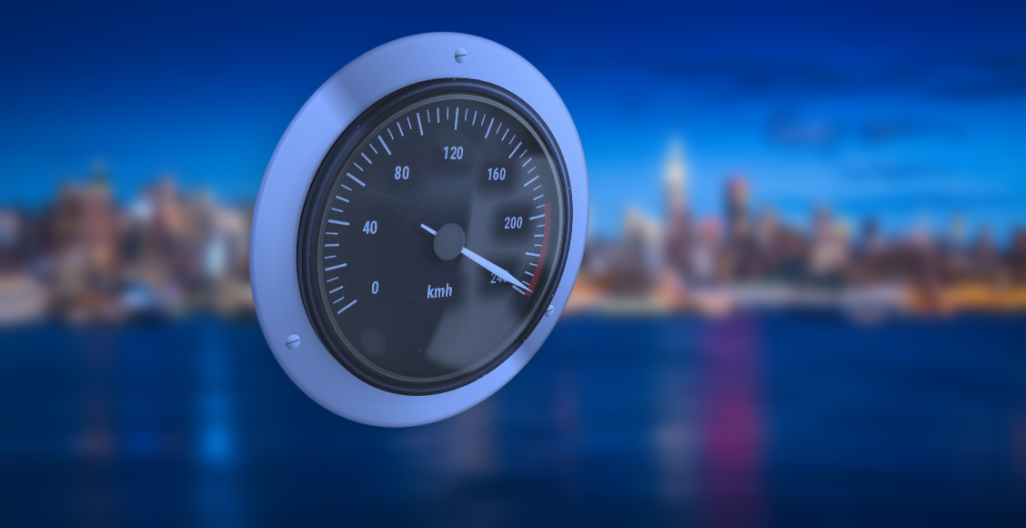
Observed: 237.5; km/h
